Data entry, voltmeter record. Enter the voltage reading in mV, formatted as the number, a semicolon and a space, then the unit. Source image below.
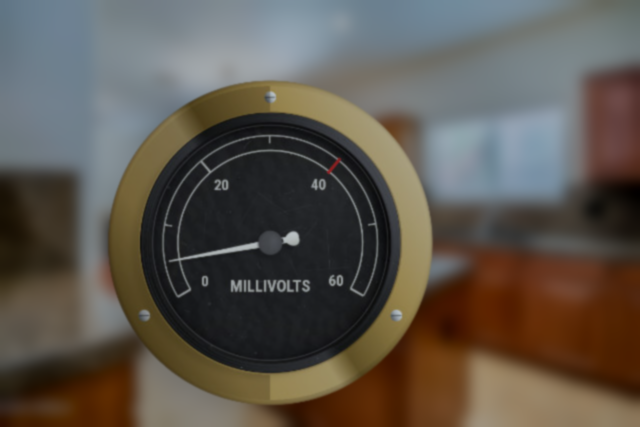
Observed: 5; mV
